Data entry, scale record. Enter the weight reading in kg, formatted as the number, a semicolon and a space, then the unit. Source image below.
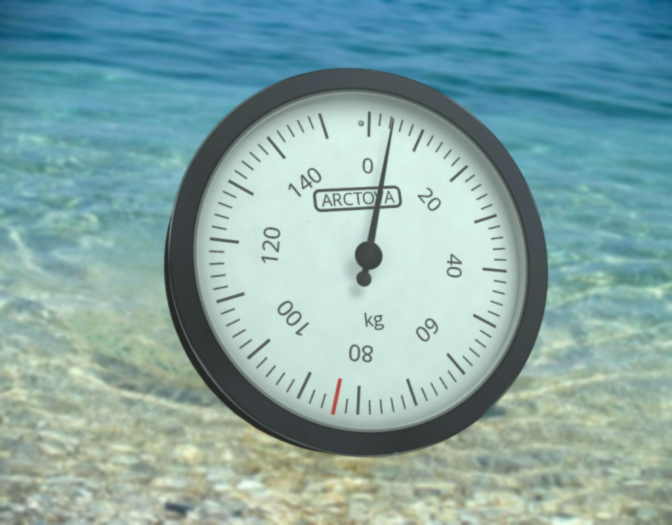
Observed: 4; kg
